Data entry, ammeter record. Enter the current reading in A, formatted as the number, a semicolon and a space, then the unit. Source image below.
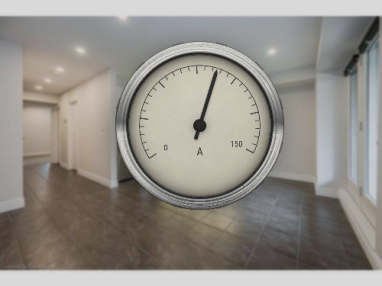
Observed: 87.5; A
